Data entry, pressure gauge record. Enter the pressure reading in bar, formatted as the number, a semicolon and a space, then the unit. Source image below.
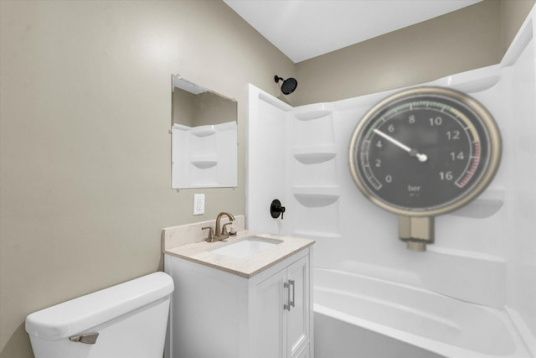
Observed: 5; bar
